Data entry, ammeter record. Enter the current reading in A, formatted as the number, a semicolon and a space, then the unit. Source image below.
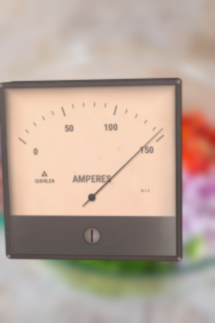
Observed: 145; A
